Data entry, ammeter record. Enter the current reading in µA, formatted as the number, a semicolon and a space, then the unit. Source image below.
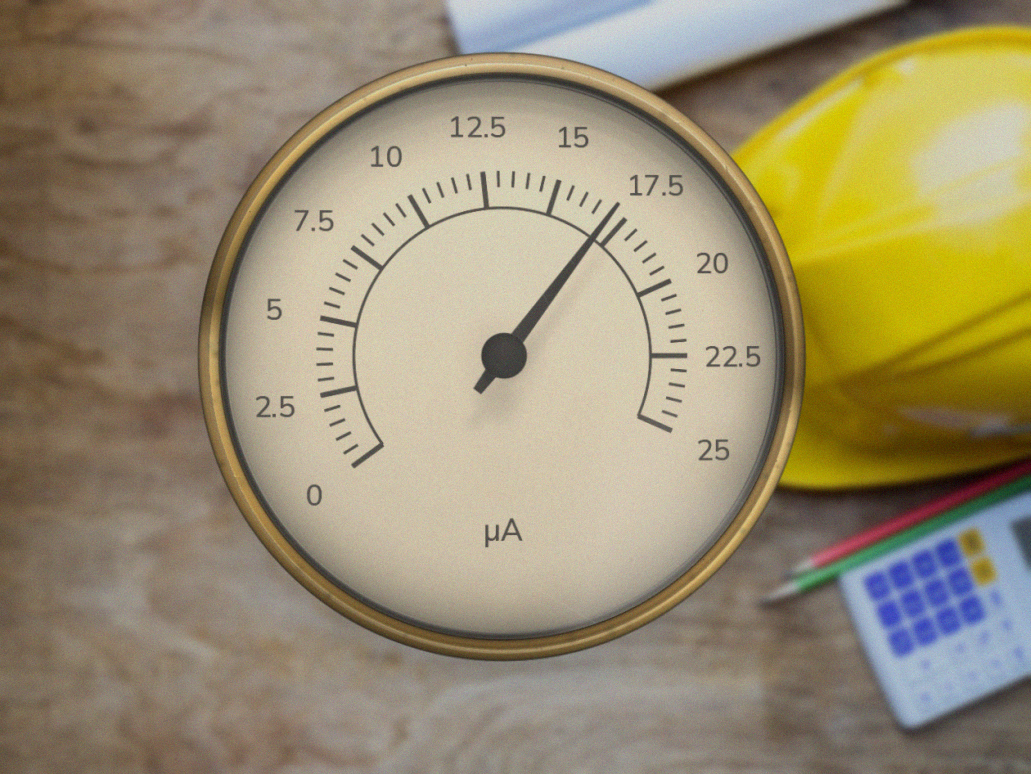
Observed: 17; µA
